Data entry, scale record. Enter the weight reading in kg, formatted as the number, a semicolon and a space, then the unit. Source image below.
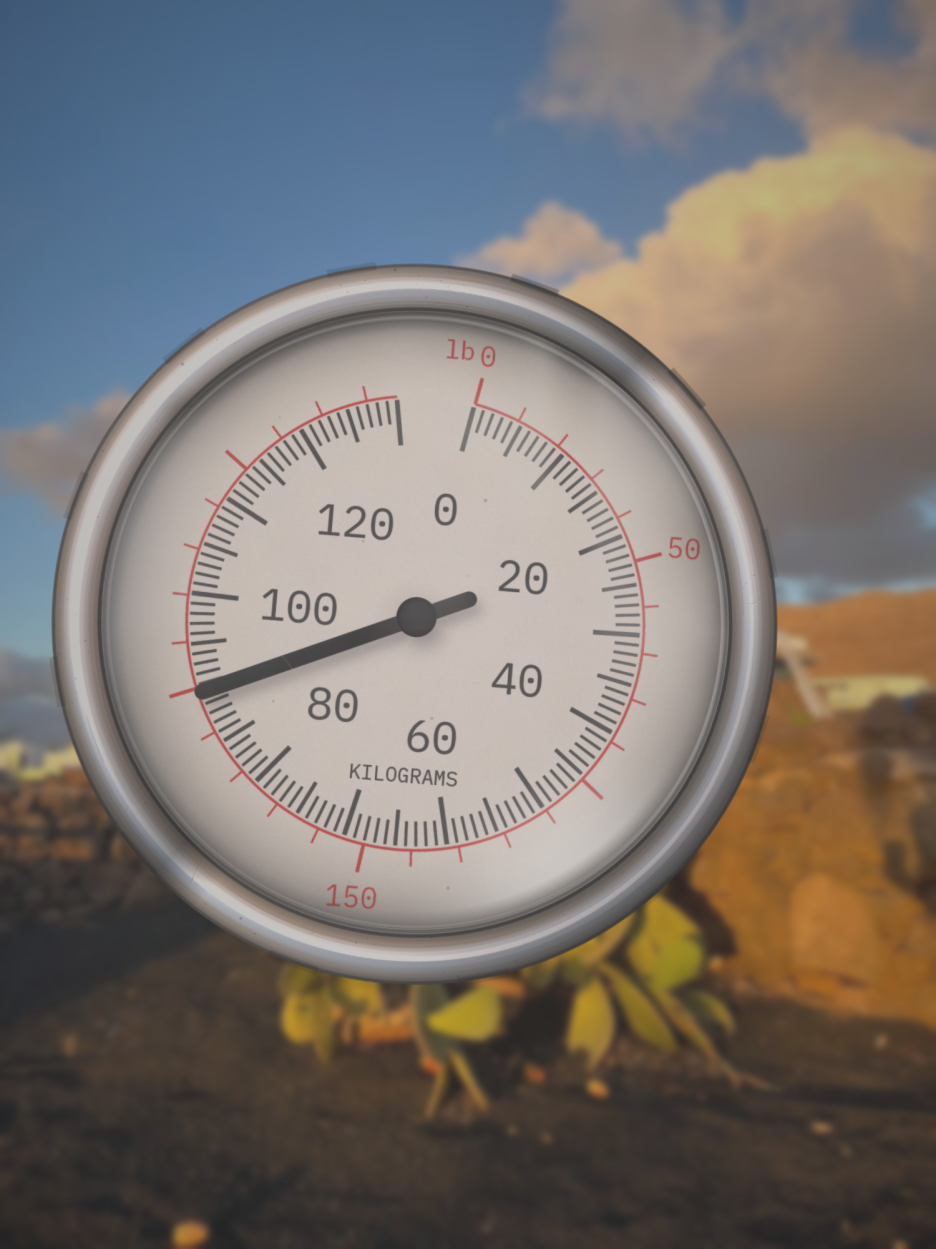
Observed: 90; kg
